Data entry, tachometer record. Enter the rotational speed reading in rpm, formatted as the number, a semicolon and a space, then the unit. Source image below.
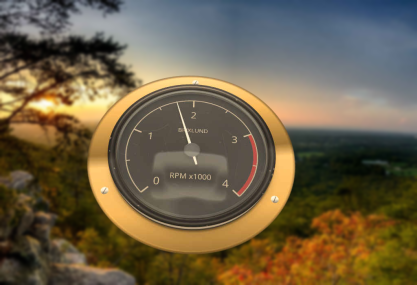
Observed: 1750; rpm
